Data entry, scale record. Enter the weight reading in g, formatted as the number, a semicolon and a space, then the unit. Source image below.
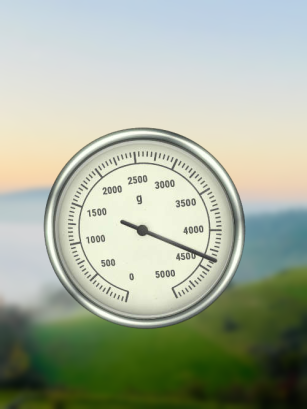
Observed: 4350; g
